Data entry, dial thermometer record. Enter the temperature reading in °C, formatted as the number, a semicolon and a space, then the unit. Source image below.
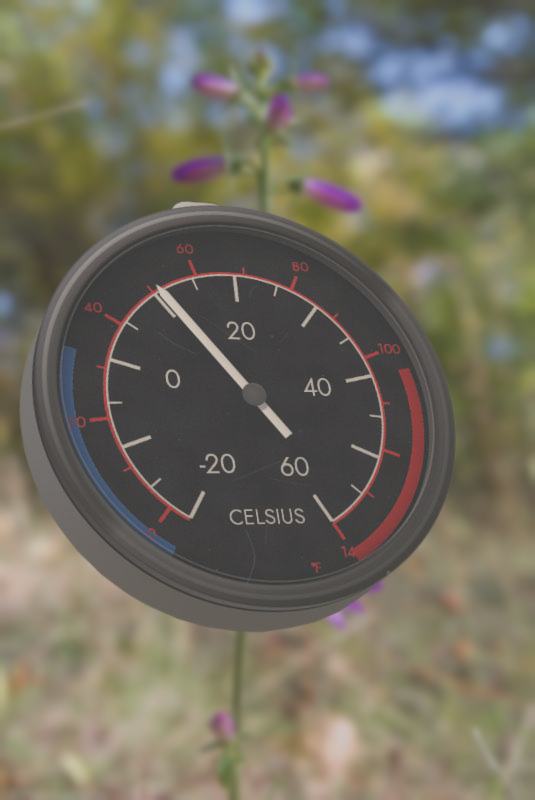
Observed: 10; °C
